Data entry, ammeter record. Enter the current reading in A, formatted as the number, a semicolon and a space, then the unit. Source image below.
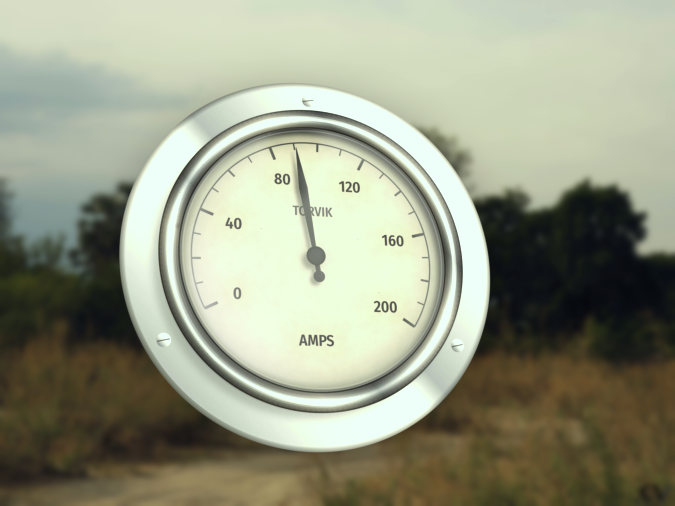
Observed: 90; A
